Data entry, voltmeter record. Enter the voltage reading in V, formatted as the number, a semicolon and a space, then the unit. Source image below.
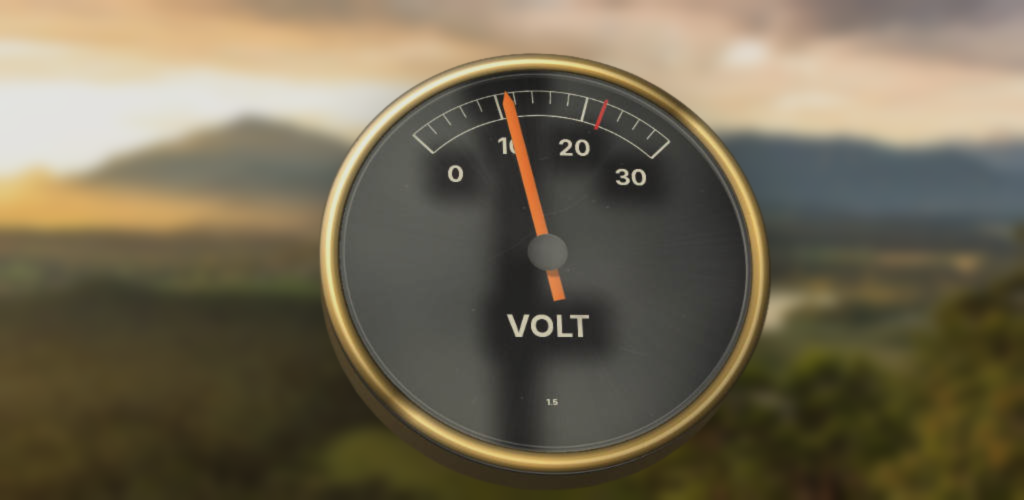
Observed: 11; V
